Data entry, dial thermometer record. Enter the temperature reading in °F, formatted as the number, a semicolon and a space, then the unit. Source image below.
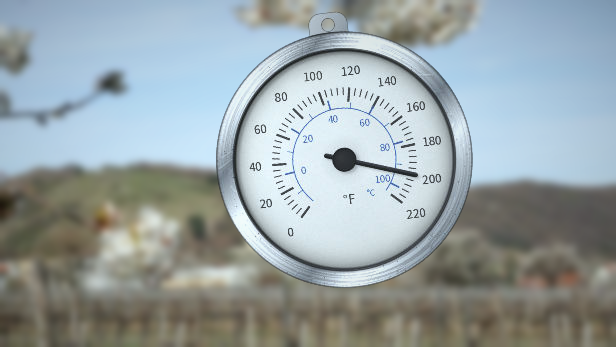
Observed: 200; °F
